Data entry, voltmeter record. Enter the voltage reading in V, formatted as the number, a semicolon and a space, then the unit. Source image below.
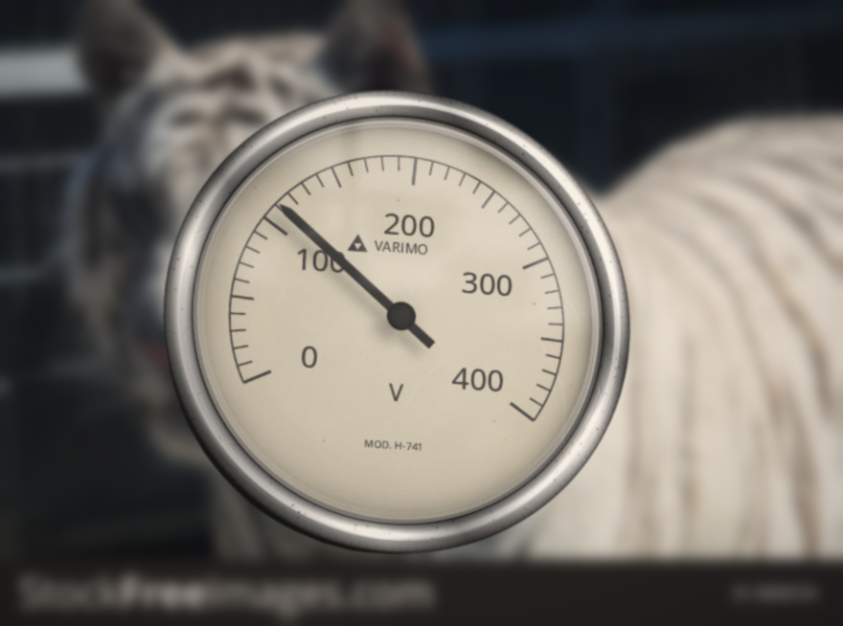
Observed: 110; V
